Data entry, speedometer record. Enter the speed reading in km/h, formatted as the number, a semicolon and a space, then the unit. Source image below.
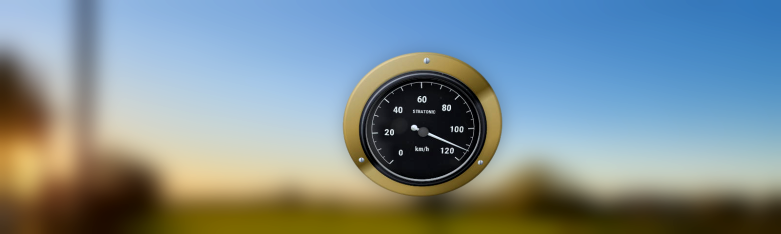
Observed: 112.5; km/h
